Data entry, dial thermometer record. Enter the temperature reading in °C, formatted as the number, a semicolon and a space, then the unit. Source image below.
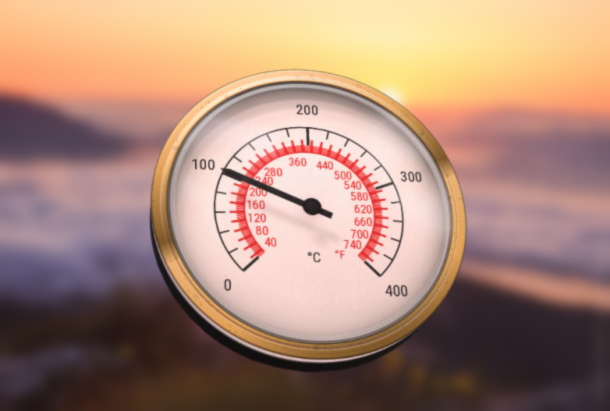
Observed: 100; °C
